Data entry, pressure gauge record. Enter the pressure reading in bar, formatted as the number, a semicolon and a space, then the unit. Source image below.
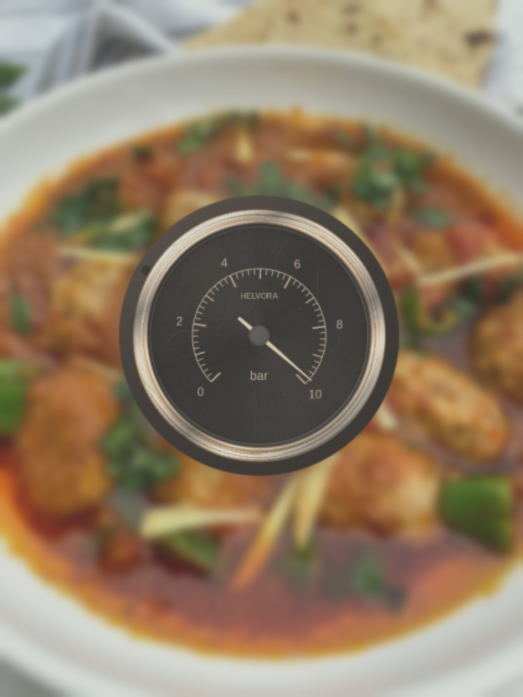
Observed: 9.8; bar
